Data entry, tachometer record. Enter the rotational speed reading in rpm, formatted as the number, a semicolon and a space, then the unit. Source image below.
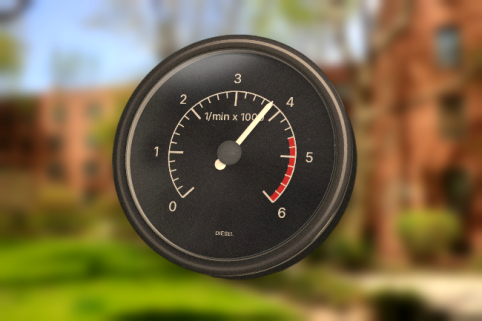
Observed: 3800; rpm
